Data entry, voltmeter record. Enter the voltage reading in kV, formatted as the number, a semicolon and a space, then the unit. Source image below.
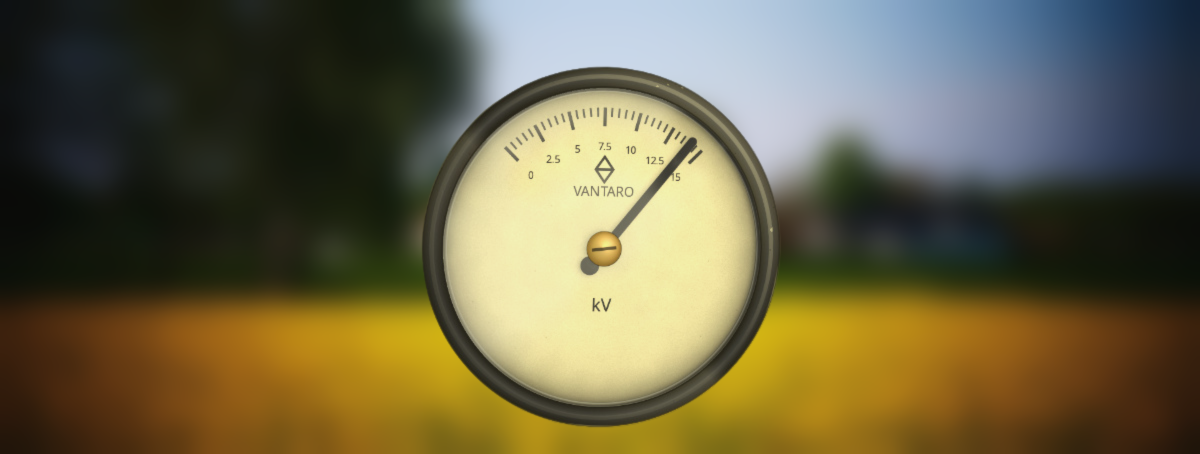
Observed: 14; kV
